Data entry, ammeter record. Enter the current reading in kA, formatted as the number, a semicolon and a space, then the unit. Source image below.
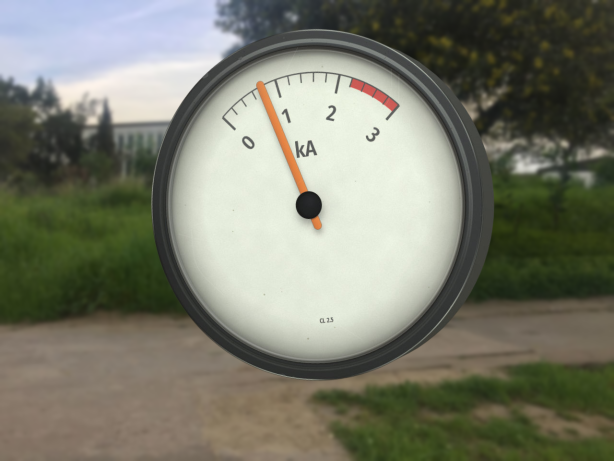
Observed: 0.8; kA
